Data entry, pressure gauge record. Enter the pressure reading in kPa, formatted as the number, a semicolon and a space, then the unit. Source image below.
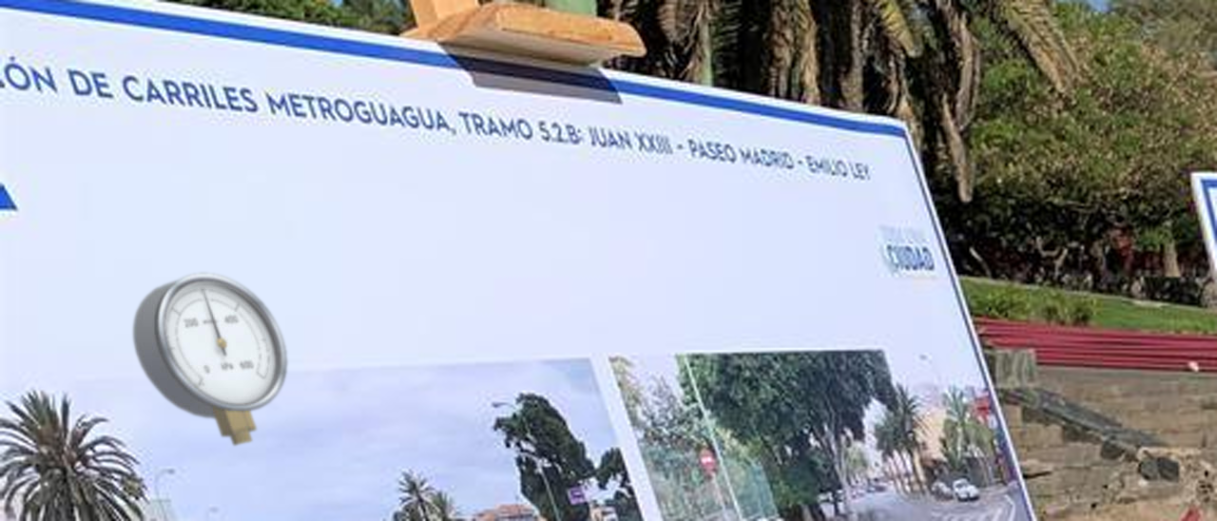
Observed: 300; kPa
